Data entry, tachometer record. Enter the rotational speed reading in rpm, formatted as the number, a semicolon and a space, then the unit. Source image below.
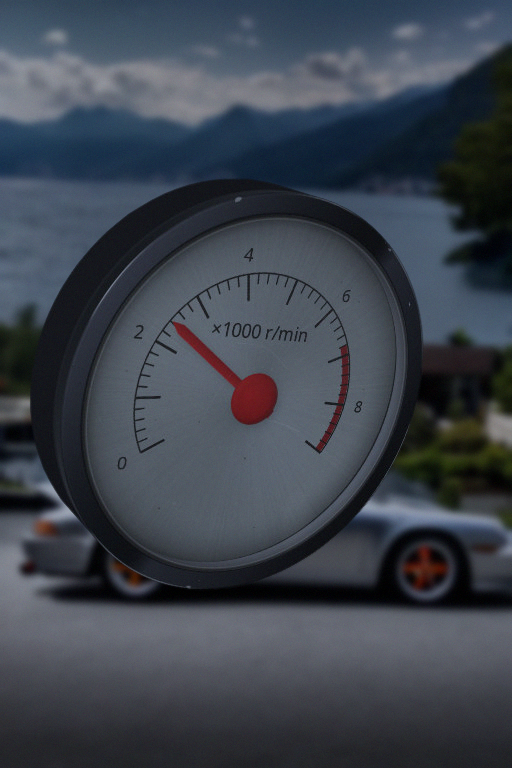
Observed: 2400; rpm
